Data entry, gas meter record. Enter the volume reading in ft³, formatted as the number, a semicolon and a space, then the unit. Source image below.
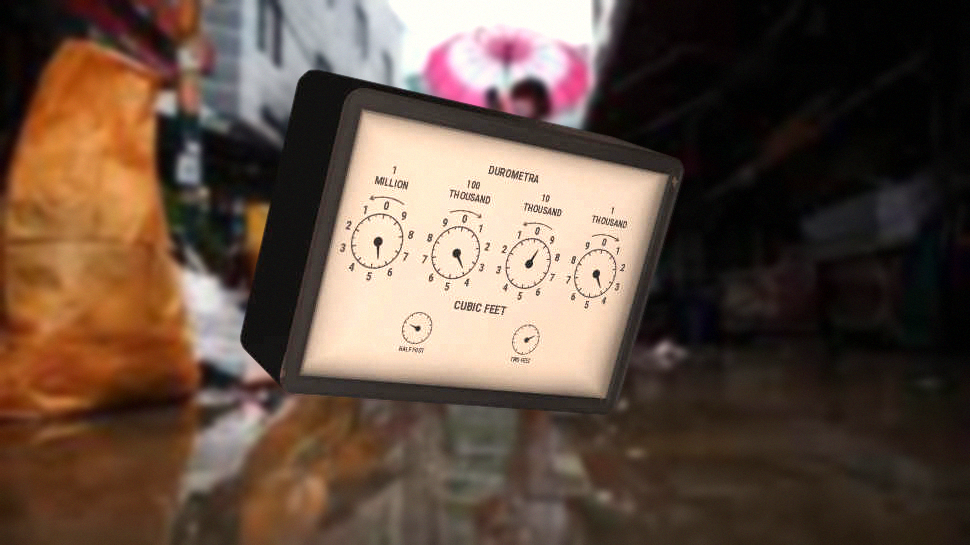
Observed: 539400; ft³
